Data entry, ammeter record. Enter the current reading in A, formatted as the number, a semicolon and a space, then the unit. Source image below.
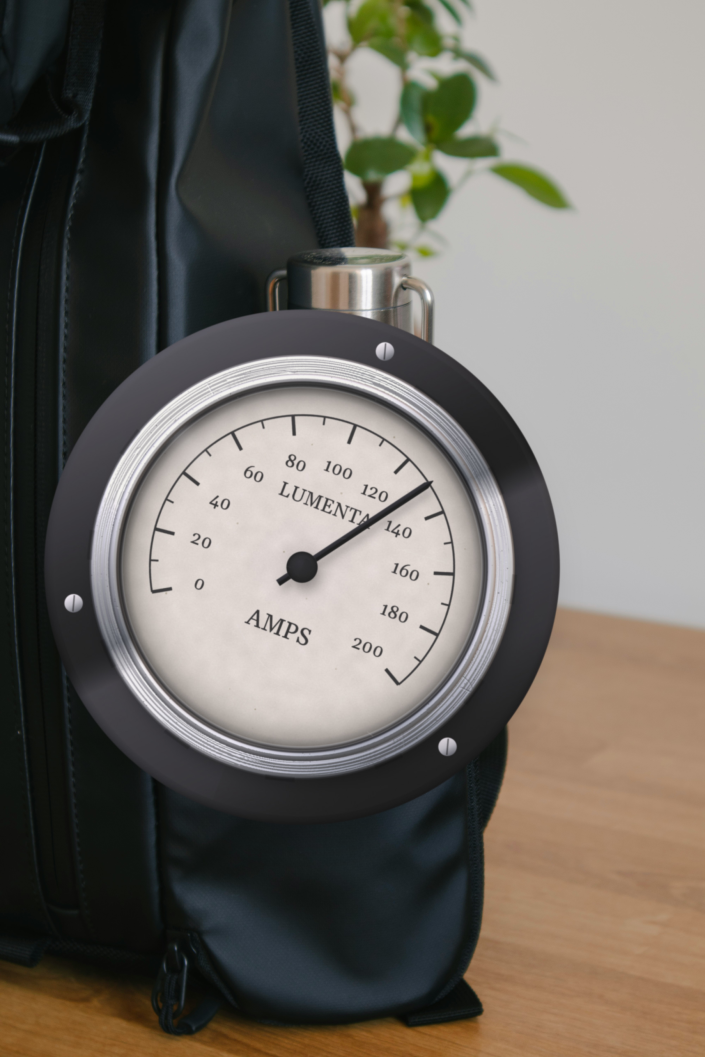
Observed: 130; A
